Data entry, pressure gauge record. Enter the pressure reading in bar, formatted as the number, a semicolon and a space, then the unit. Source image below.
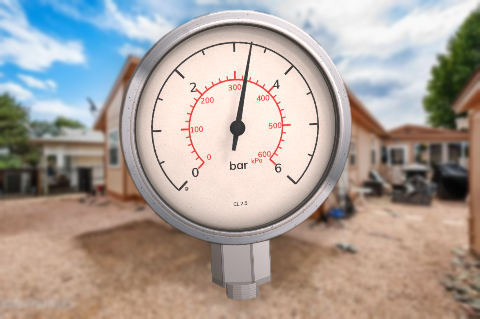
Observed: 3.25; bar
